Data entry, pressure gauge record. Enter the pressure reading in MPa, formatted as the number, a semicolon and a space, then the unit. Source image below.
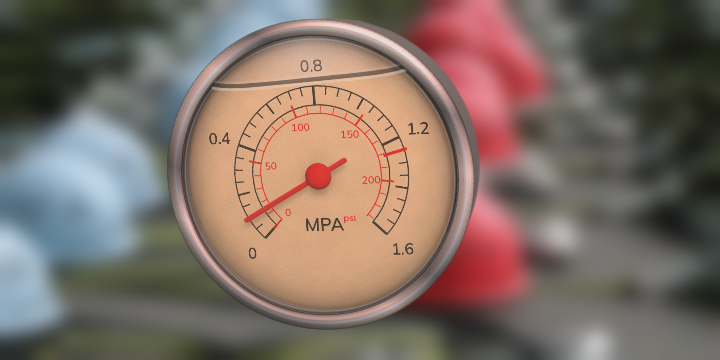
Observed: 0.1; MPa
